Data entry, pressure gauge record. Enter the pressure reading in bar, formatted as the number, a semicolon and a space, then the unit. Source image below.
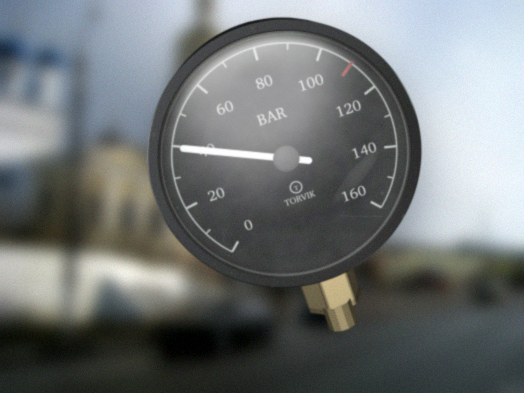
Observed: 40; bar
